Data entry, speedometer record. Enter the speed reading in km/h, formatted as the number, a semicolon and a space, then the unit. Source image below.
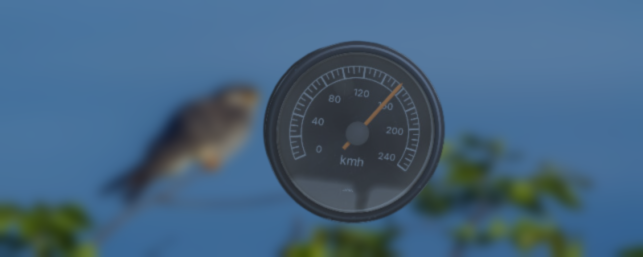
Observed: 155; km/h
